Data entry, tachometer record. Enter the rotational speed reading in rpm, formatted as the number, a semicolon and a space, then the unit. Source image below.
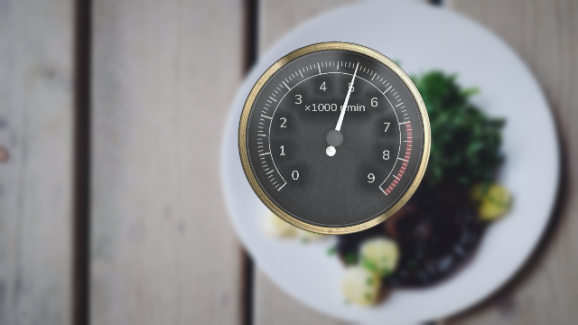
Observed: 5000; rpm
